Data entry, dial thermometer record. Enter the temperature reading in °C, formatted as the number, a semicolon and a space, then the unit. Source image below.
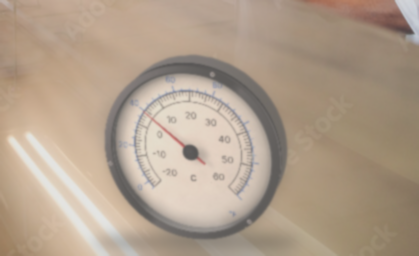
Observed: 5; °C
